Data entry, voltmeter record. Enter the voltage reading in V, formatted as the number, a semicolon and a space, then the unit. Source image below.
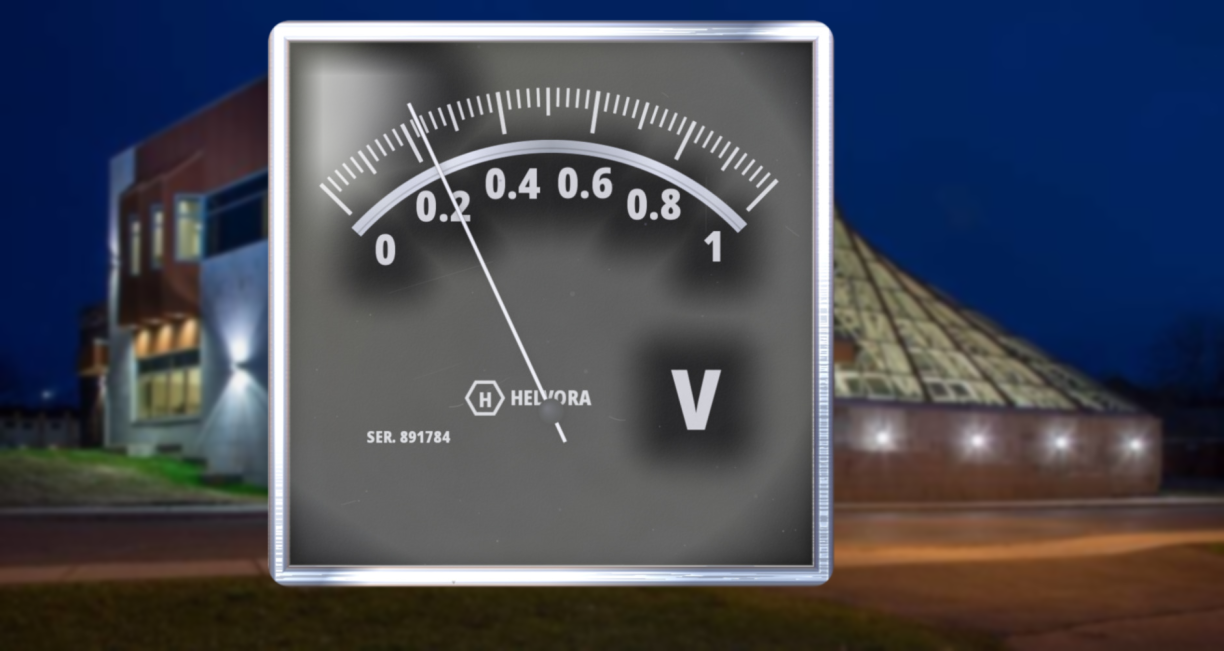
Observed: 0.23; V
